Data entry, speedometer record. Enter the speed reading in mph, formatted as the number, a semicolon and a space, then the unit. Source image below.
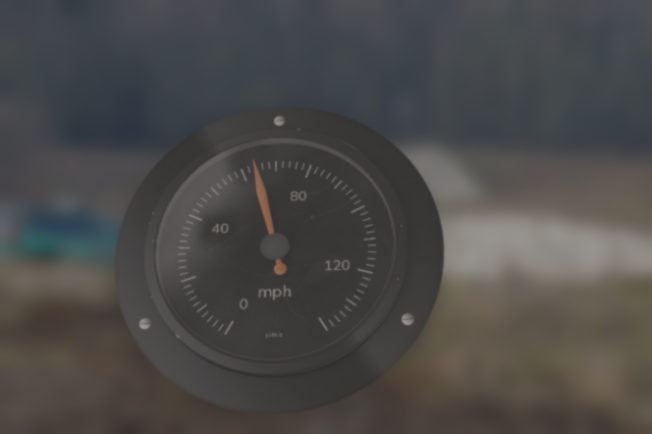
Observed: 64; mph
